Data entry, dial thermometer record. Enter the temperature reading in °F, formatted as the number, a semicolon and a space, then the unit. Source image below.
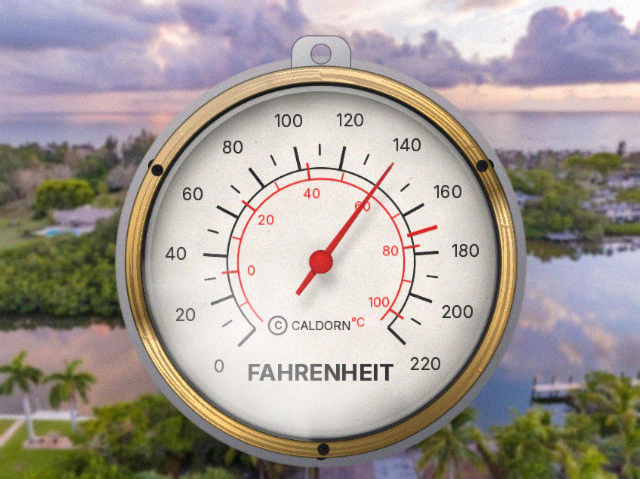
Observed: 140; °F
